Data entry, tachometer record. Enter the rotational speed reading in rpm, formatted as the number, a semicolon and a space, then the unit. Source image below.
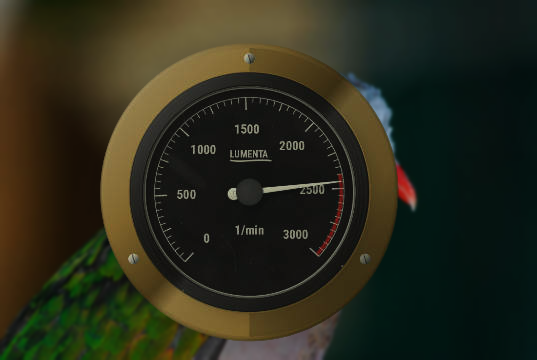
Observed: 2450; rpm
